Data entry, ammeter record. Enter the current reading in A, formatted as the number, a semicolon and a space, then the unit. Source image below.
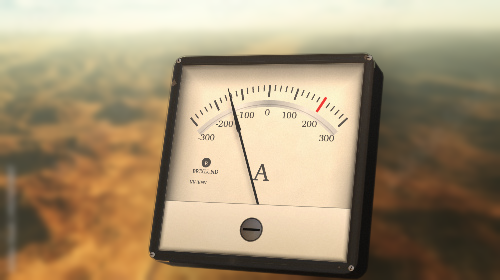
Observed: -140; A
